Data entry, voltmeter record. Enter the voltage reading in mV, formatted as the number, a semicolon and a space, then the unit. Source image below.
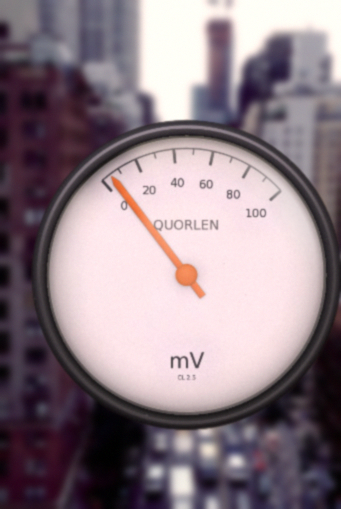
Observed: 5; mV
